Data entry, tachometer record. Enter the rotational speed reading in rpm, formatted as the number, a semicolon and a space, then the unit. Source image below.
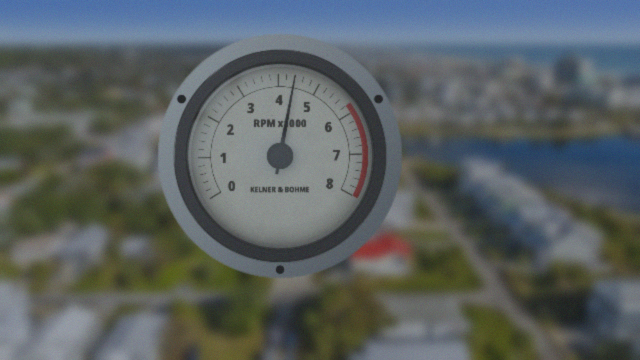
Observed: 4400; rpm
